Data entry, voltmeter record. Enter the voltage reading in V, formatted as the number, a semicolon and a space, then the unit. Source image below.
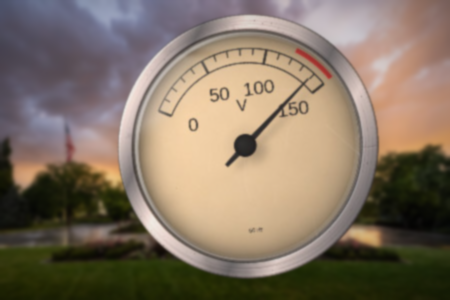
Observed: 140; V
